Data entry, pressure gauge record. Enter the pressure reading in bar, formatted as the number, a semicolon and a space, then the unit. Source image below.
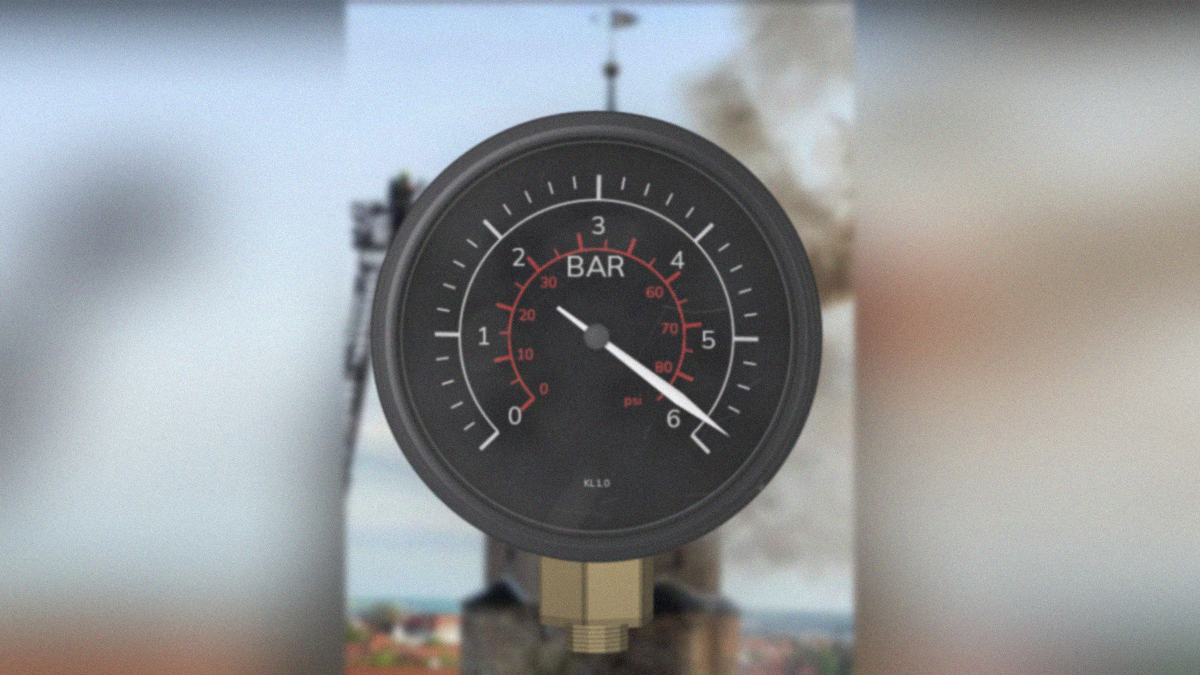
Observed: 5.8; bar
